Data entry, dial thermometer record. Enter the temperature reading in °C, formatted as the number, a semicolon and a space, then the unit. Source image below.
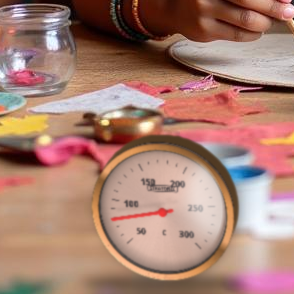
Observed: 80; °C
